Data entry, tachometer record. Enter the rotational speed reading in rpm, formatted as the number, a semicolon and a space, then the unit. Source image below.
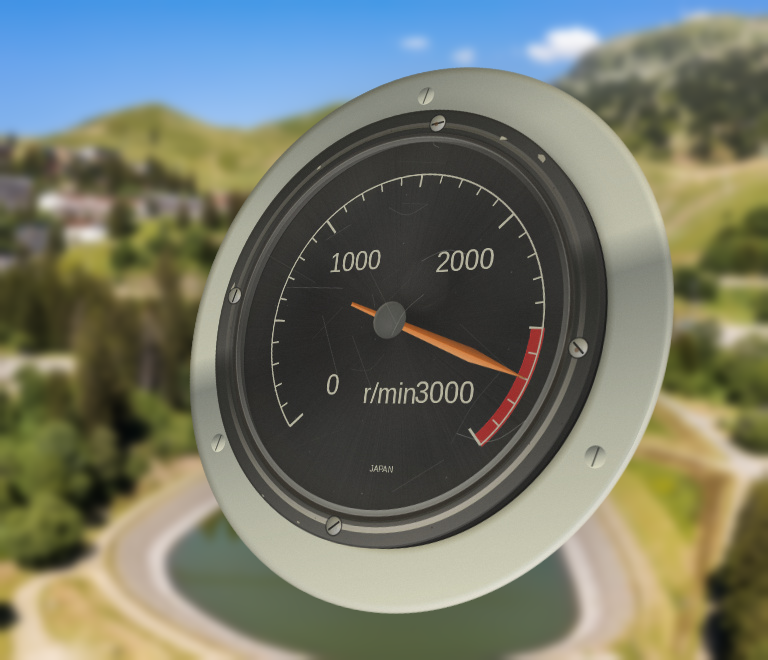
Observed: 2700; rpm
